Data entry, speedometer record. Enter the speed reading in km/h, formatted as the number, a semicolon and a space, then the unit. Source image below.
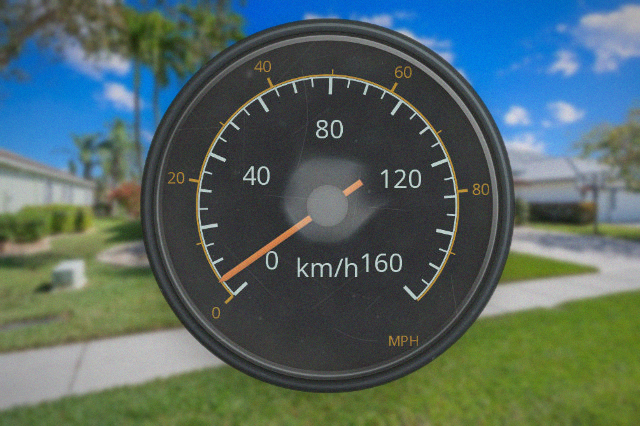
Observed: 5; km/h
